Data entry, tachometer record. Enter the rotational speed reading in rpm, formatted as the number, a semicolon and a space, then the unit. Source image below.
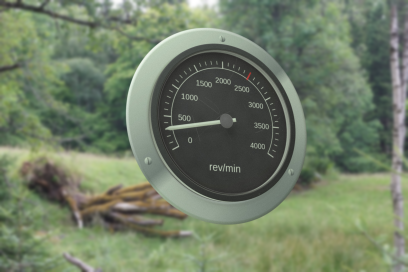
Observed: 300; rpm
